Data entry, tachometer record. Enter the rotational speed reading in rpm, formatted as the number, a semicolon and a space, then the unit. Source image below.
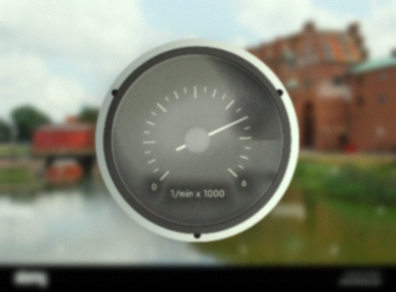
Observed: 4500; rpm
